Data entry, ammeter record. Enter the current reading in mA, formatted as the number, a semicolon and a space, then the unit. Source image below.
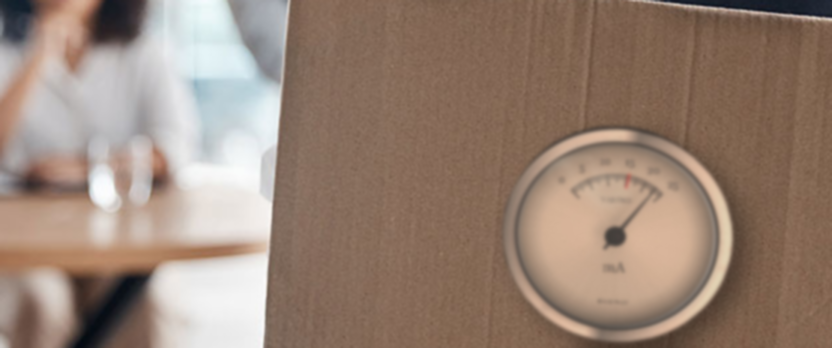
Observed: 22.5; mA
